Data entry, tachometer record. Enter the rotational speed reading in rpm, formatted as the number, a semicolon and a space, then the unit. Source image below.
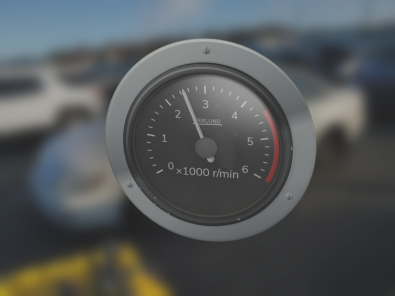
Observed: 2500; rpm
